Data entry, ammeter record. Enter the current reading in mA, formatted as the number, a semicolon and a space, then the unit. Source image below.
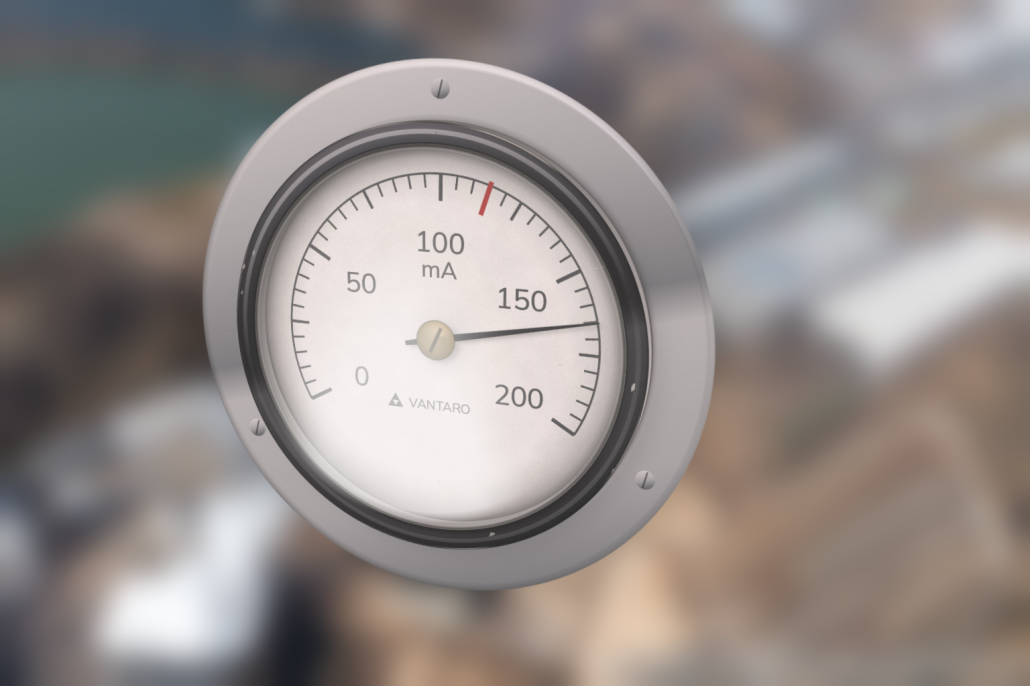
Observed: 165; mA
